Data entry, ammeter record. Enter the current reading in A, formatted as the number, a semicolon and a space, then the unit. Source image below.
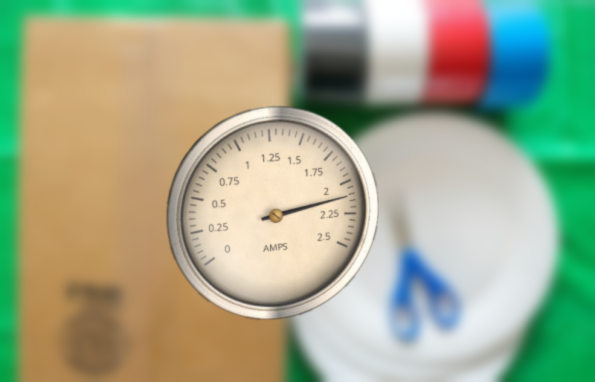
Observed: 2.1; A
